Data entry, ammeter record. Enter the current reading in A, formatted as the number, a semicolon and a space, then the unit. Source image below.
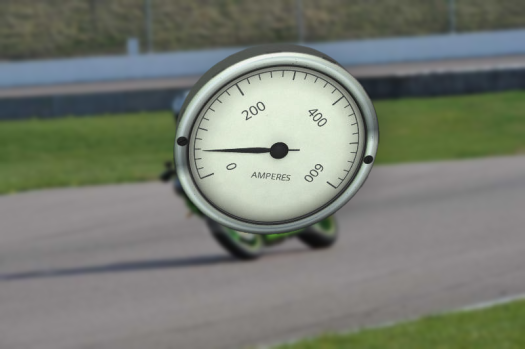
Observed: 60; A
